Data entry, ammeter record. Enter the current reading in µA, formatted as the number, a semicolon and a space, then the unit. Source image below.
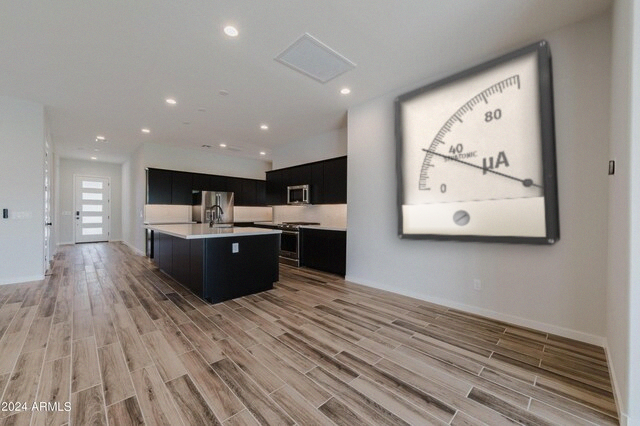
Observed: 30; µA
